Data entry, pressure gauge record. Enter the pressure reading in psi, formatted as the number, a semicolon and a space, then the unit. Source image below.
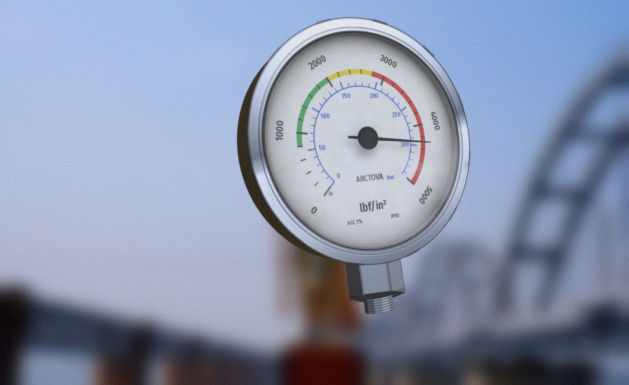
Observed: 4300; psi
